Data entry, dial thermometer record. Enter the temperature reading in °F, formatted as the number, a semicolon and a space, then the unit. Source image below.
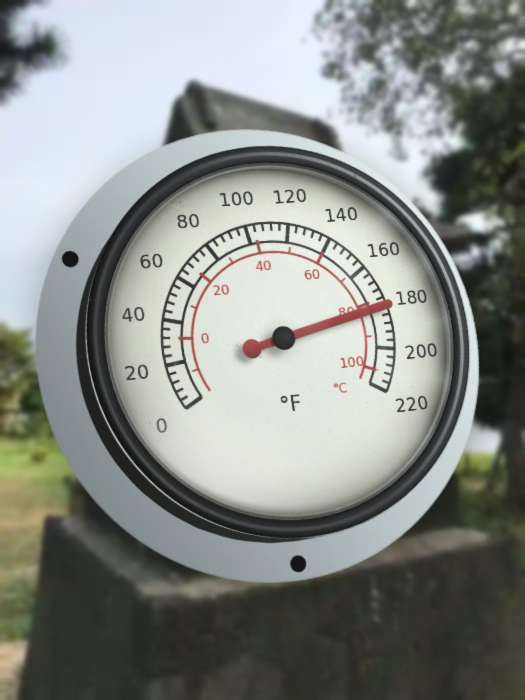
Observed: 180; °F
